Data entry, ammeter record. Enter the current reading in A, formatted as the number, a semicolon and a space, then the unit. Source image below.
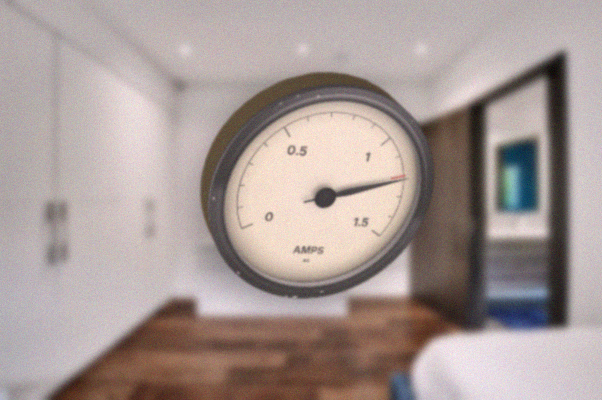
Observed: 1.2; A
